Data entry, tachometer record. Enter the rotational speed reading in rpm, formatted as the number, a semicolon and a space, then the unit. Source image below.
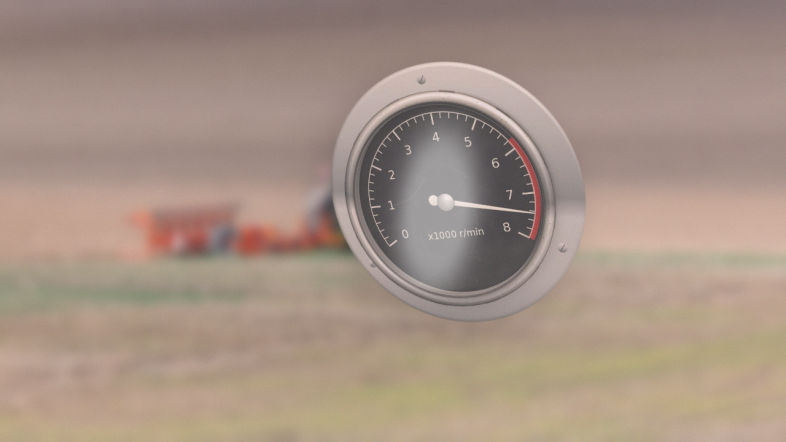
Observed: 7400; rpm
